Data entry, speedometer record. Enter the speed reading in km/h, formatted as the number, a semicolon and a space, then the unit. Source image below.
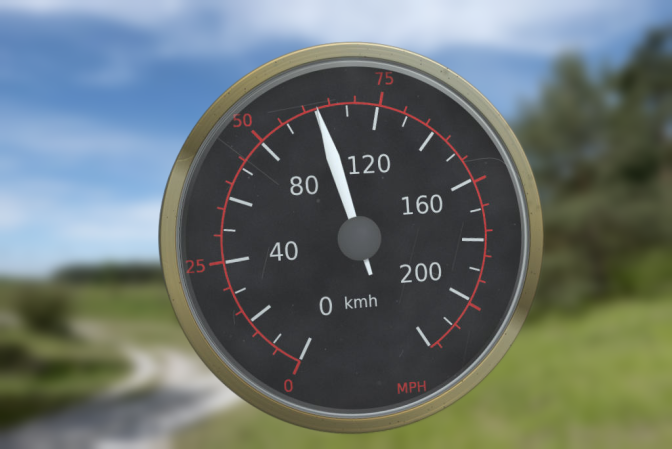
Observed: 100; km/h
